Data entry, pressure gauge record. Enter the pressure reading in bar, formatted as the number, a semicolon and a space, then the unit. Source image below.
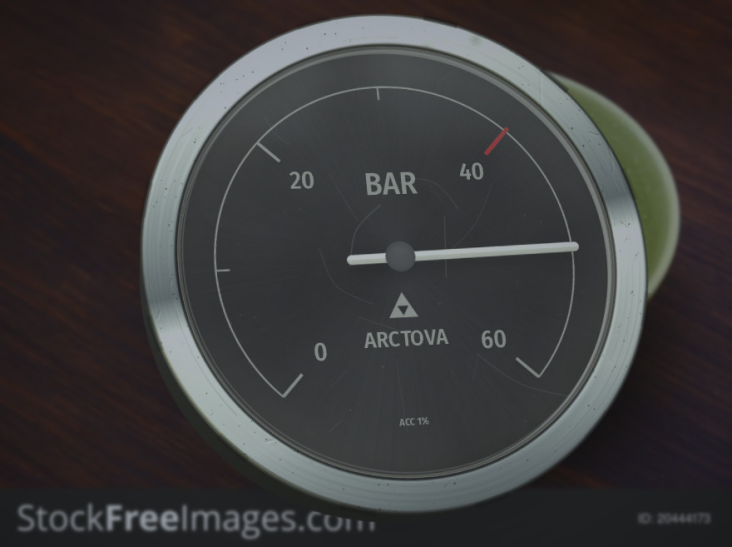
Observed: 50; bar
